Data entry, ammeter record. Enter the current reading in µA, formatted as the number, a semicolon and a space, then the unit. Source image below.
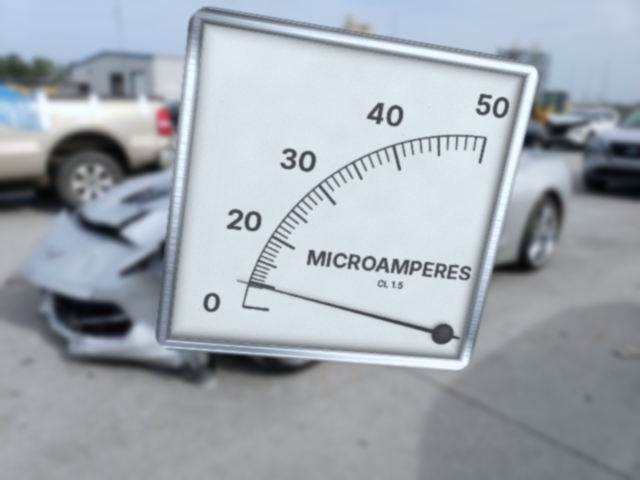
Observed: 10; µA
